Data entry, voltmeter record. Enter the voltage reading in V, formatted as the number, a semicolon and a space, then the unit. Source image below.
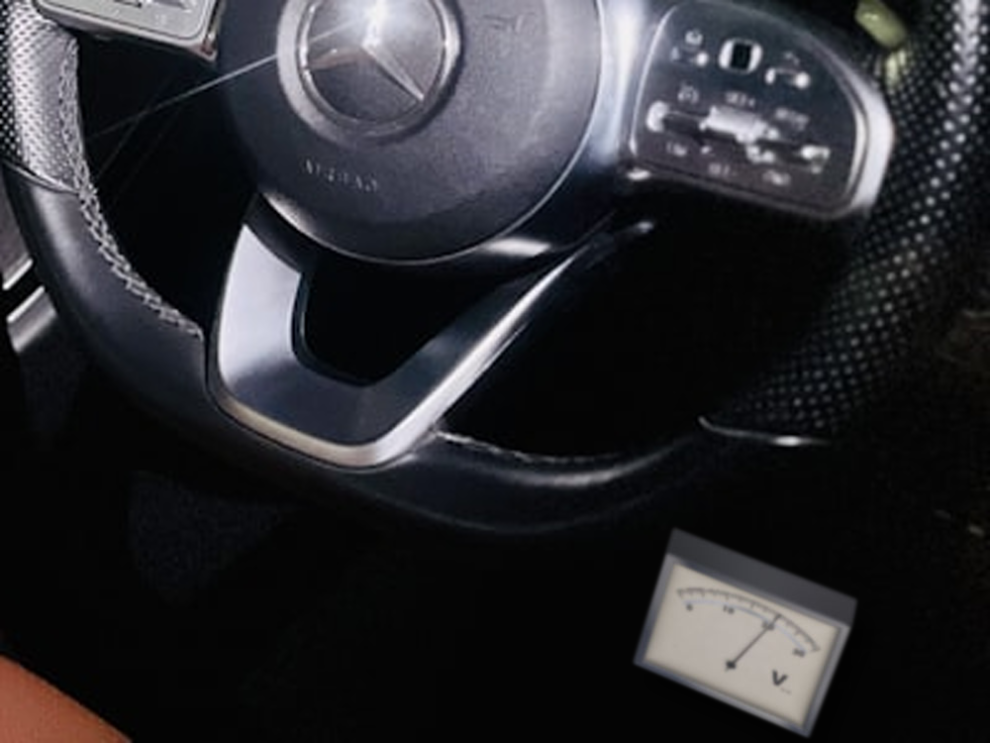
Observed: 20; V
